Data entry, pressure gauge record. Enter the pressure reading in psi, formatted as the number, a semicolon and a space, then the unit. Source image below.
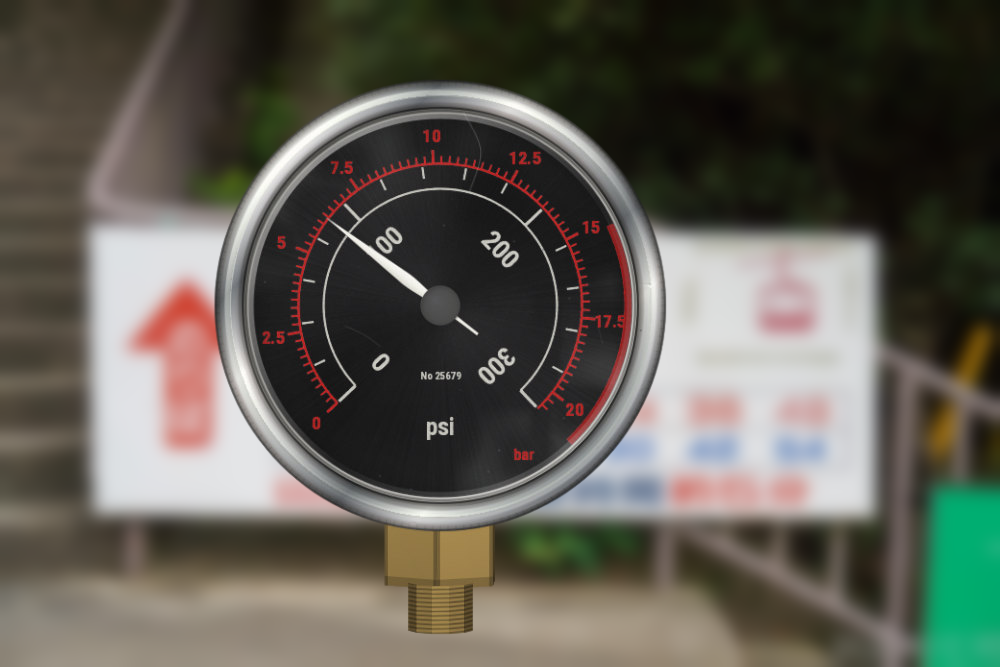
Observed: 90; psi
